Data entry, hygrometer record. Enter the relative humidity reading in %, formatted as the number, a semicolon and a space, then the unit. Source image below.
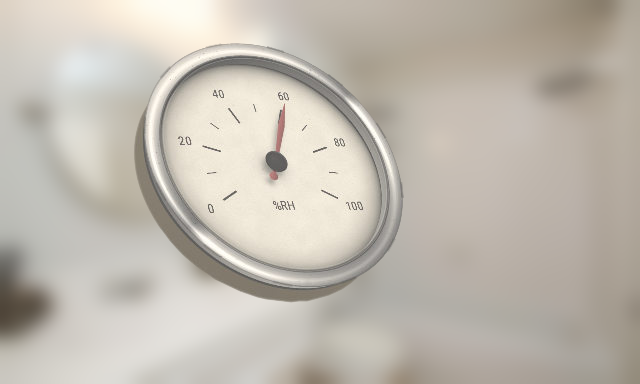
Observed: 60; %
